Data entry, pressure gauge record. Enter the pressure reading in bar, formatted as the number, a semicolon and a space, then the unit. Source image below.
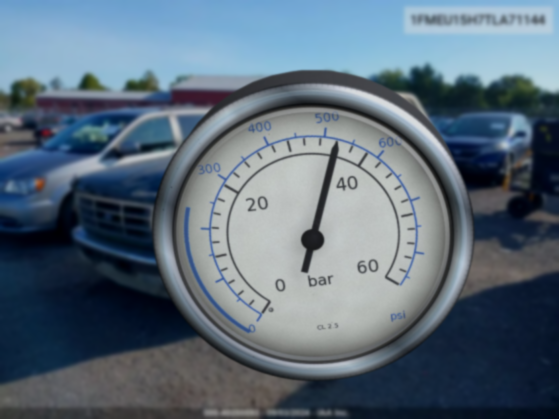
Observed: 36; bar
